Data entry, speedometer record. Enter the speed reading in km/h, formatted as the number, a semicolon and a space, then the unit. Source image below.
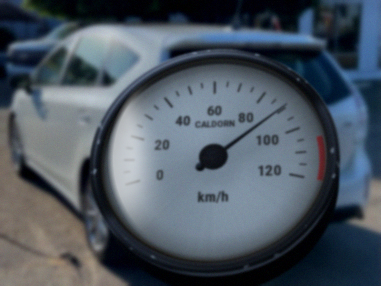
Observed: 90; km/h
